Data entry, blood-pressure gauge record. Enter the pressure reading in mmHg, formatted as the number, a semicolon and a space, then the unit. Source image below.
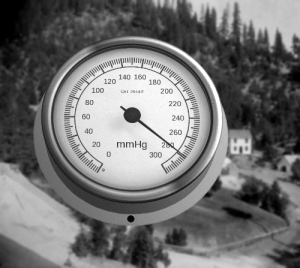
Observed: 280; mmHg
